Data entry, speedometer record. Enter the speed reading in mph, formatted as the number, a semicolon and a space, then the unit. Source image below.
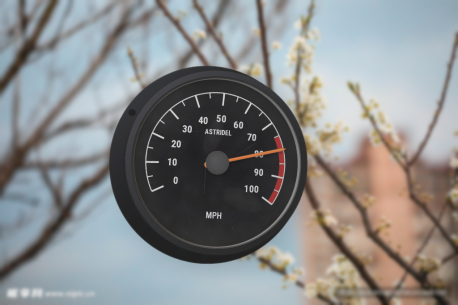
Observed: 80; mph
